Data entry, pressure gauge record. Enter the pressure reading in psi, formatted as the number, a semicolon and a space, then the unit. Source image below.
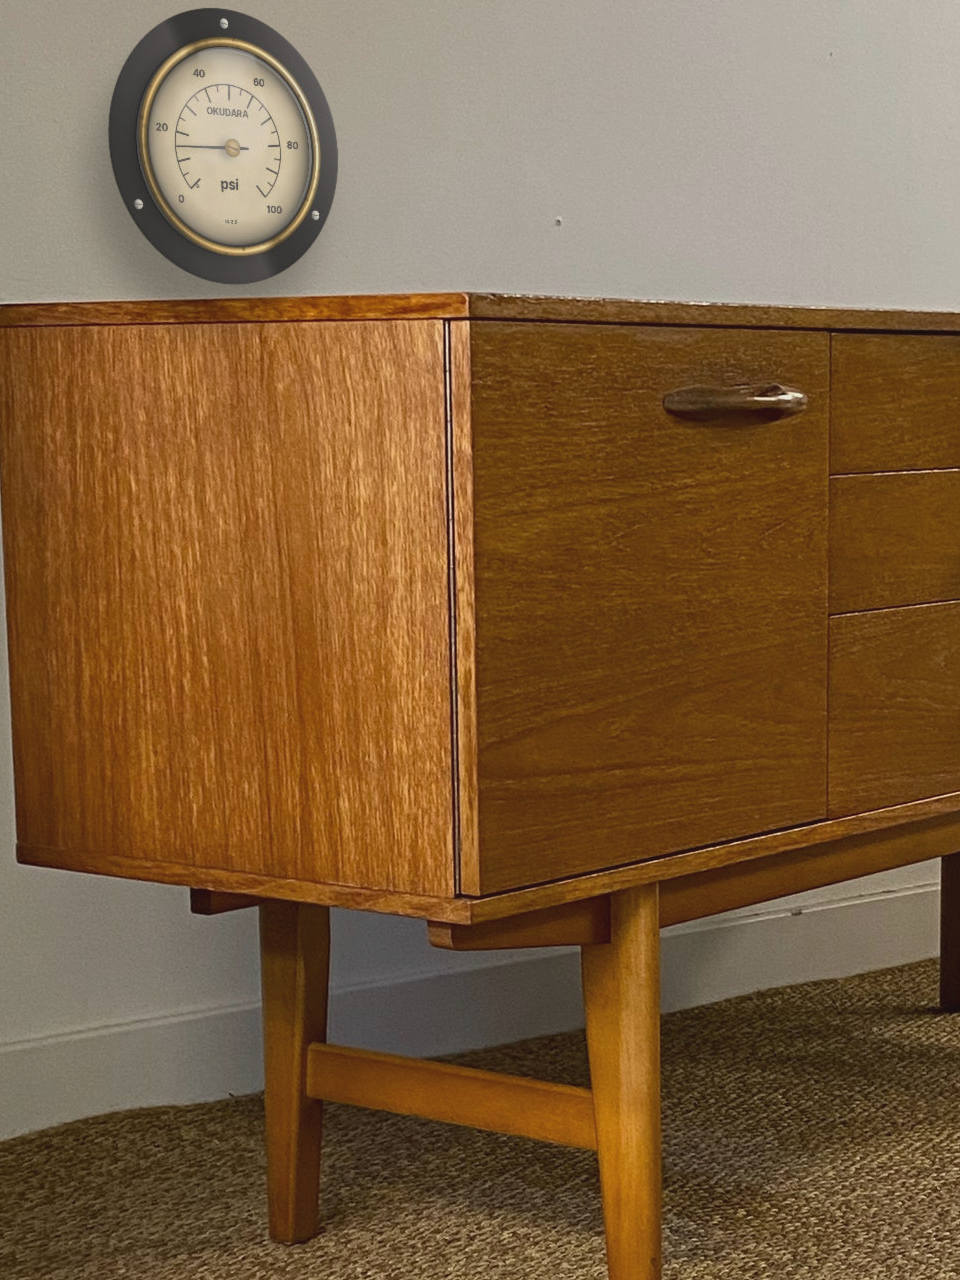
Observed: 15; psi
